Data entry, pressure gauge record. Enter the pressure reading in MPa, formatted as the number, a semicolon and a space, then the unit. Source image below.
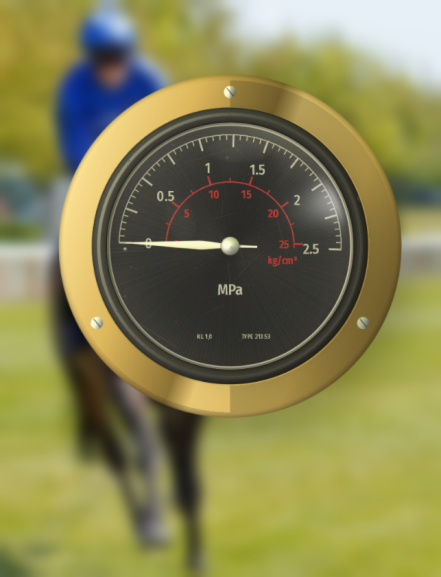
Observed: 0; MPa
